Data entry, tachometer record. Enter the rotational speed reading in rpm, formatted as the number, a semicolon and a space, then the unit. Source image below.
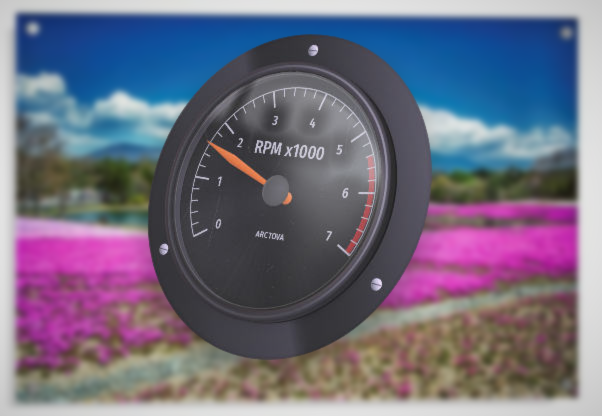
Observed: 1600; rpm
